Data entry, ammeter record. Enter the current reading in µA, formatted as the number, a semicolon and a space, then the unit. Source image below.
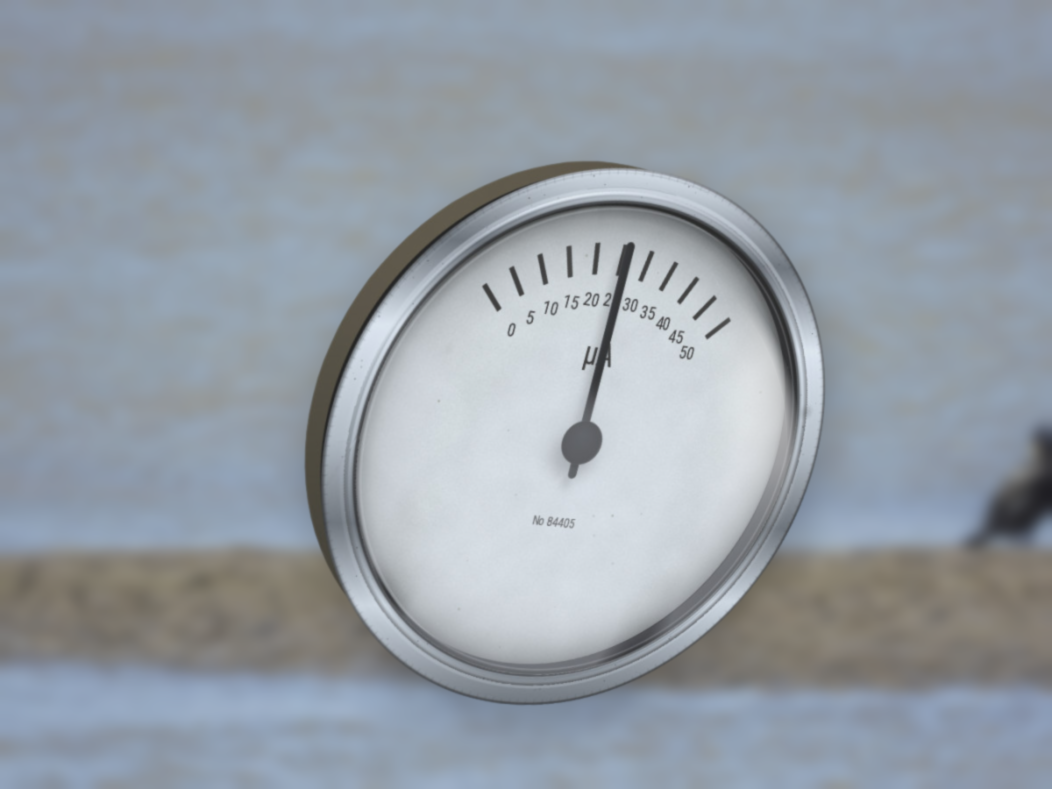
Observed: 25; µA
